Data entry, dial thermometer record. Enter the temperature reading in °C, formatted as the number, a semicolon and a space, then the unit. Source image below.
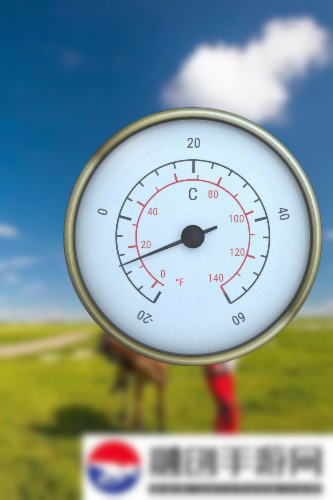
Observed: -10; °C
